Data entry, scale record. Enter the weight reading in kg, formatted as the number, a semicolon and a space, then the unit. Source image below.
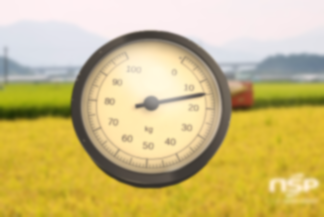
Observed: 15; kg
